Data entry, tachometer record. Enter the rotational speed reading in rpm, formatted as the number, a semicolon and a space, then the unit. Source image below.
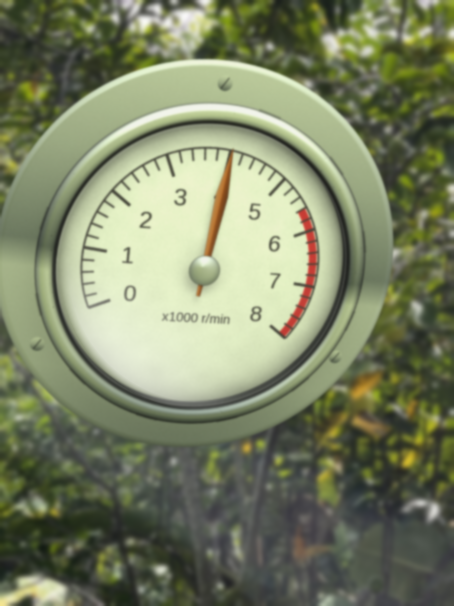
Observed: 4000; rpm
